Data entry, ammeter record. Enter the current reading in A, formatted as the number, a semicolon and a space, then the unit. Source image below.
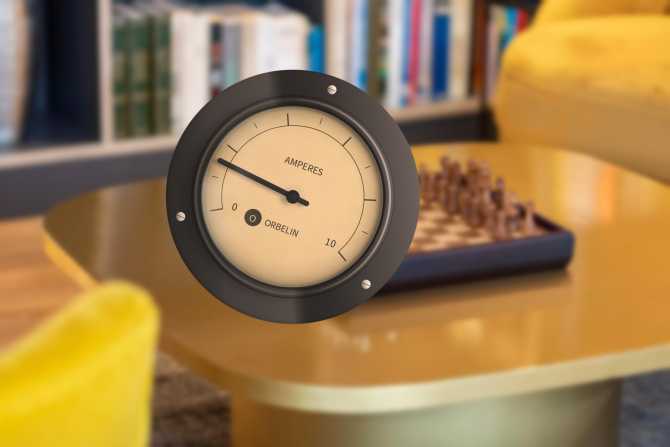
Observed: 1.5; A
